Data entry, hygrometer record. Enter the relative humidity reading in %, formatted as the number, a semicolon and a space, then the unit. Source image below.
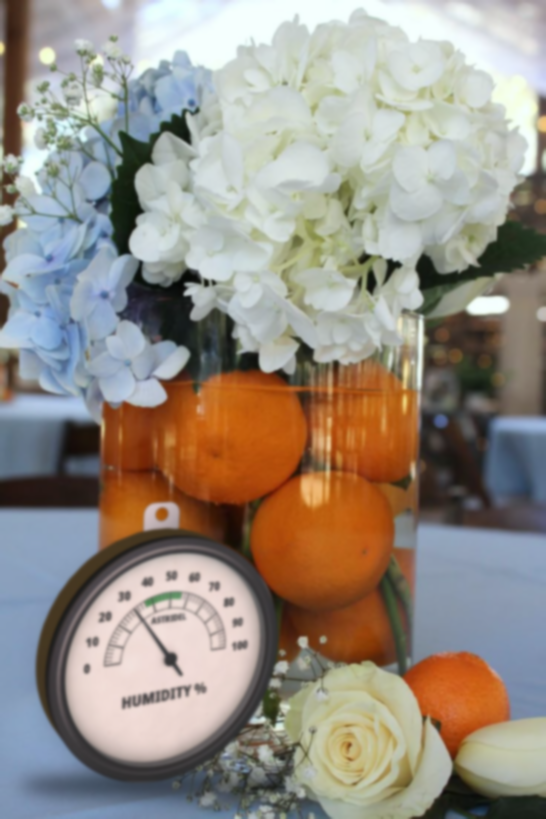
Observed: 30; %
